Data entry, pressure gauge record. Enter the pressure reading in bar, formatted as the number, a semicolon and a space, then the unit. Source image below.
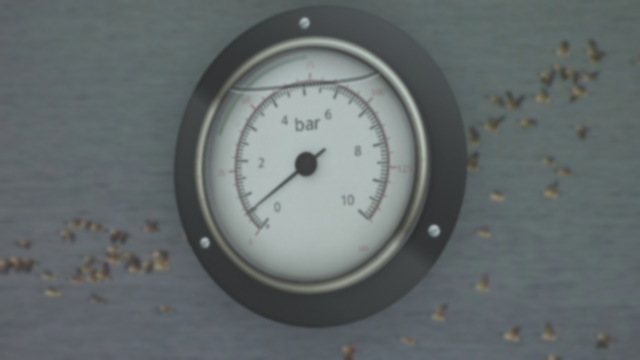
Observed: 0.5; bar
